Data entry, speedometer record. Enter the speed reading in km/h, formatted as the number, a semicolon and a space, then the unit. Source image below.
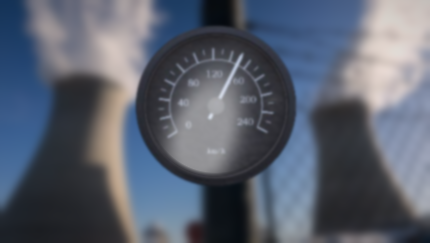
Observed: 150; km/h
